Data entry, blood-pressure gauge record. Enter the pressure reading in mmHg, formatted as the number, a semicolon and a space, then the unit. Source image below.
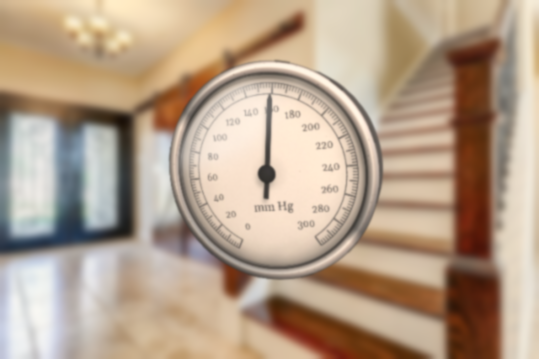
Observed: 160; mmHg
